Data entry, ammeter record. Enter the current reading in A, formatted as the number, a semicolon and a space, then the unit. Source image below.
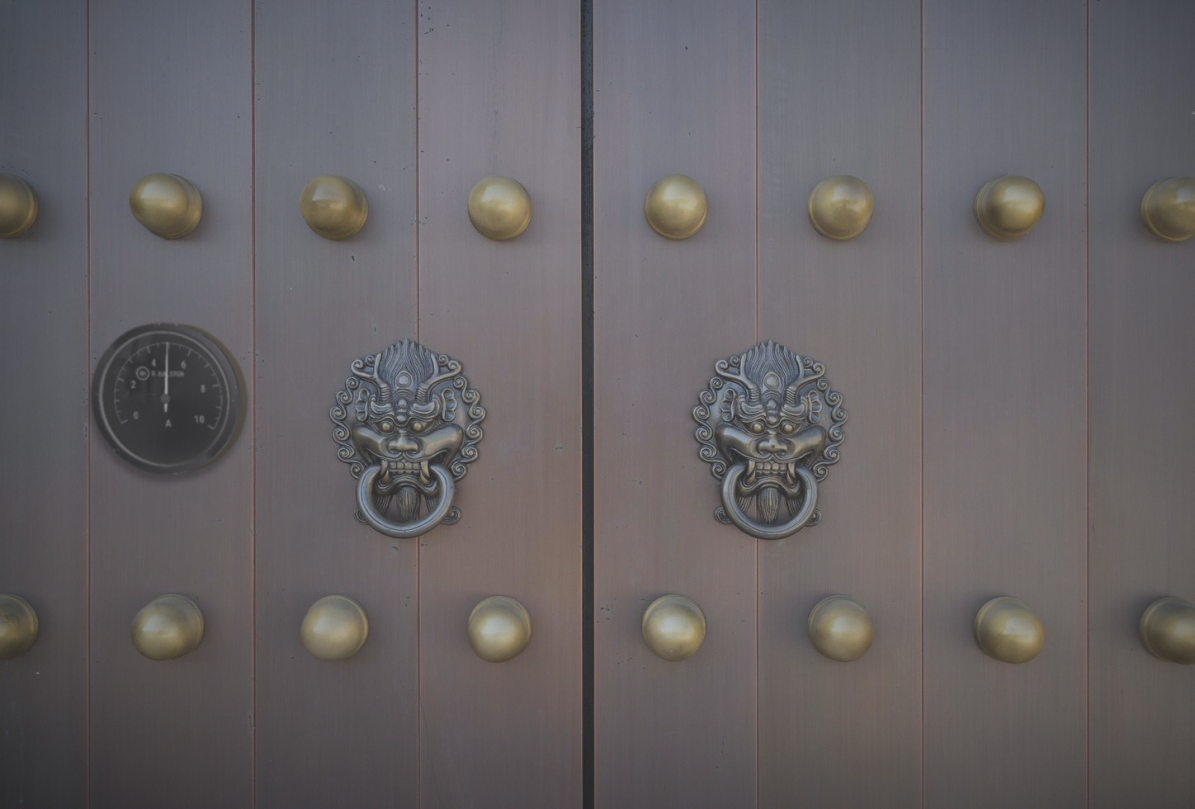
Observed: 5; A
